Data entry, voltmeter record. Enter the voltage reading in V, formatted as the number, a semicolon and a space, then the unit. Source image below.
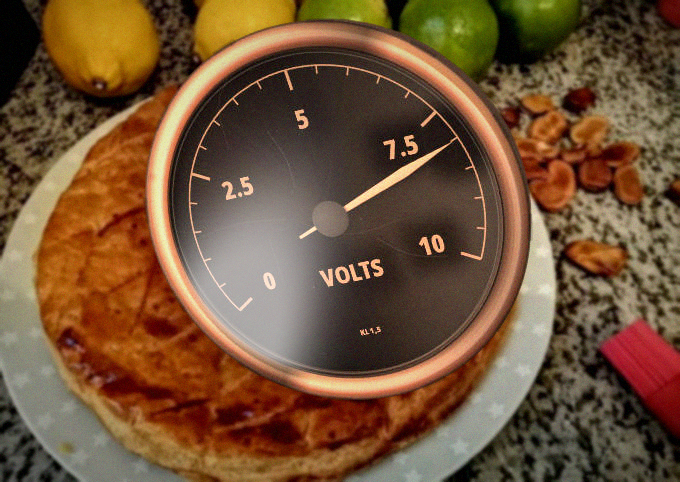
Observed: 8; V
